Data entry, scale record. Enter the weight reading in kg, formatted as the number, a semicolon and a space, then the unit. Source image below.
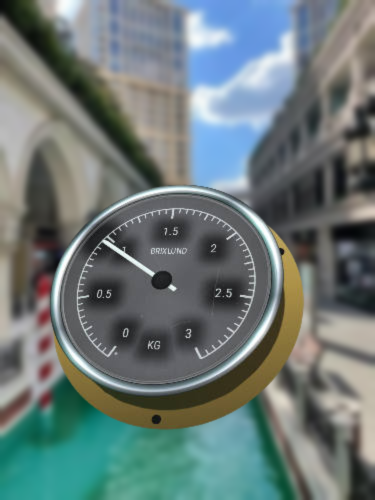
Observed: 0.95; kg
